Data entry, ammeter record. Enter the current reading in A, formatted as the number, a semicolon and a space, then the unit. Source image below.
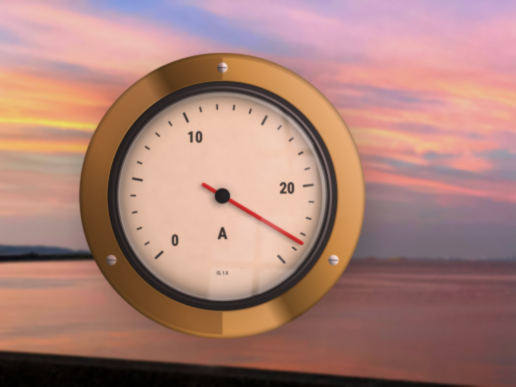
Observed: 23.5; A
